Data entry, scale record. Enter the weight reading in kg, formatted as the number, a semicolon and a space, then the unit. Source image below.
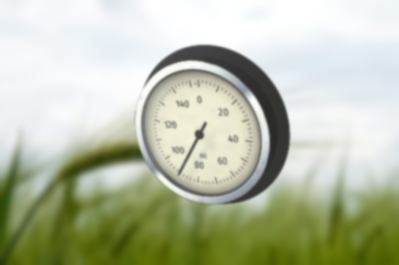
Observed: 90; kg
